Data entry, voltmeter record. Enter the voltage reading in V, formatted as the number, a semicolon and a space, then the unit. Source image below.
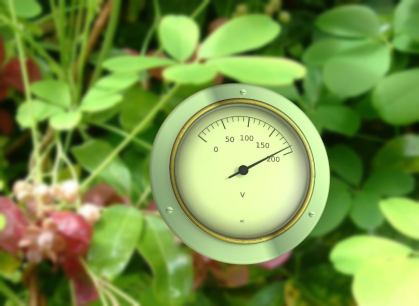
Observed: 190; V
